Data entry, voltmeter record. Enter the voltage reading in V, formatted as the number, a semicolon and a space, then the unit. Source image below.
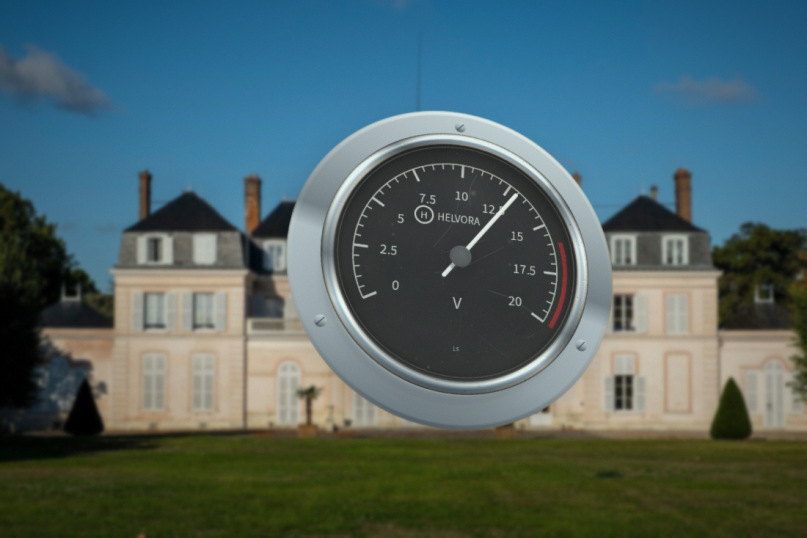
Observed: 13; V
